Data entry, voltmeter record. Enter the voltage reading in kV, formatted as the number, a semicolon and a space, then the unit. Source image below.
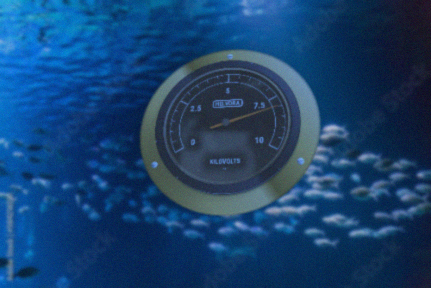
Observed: 8; kV
